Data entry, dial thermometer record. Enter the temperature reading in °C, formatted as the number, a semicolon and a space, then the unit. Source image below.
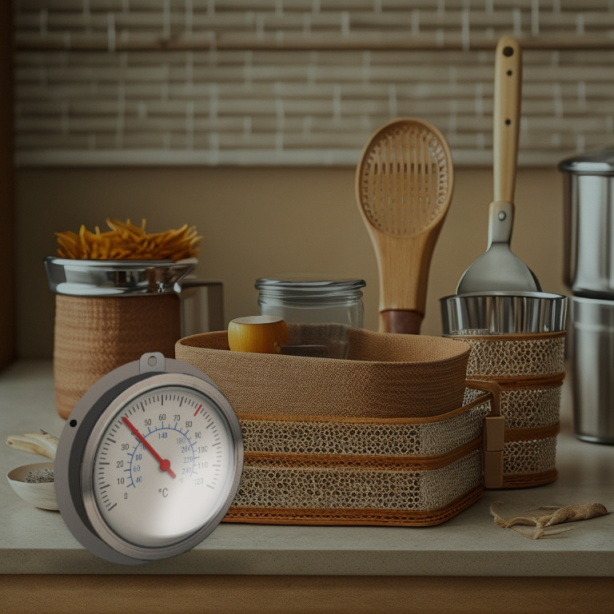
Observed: 40; °C
